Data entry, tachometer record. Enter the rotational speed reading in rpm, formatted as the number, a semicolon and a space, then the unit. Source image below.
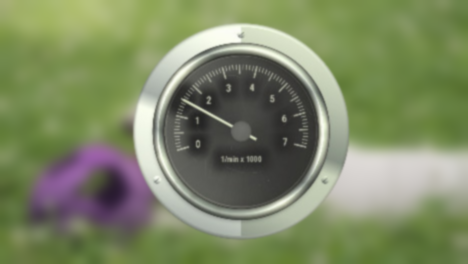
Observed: 1500; rpm
